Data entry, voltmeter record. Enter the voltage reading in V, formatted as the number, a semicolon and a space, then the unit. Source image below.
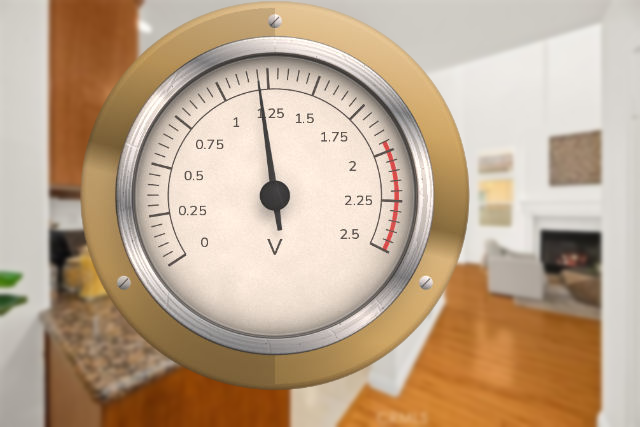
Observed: 1.2; V
